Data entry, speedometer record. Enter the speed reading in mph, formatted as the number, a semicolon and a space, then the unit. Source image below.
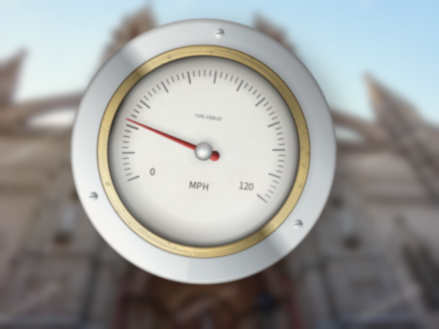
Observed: 22; mph
